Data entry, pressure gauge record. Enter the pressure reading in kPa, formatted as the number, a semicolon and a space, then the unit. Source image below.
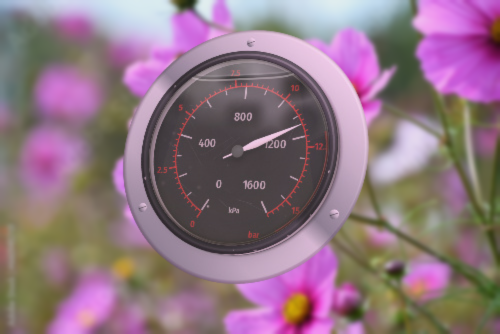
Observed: 1150; kPa
